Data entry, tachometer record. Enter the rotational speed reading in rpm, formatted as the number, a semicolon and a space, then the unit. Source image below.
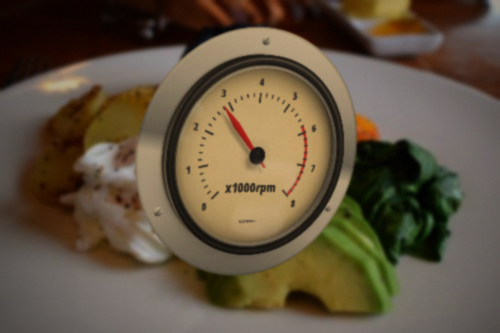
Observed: 2800; rpm
